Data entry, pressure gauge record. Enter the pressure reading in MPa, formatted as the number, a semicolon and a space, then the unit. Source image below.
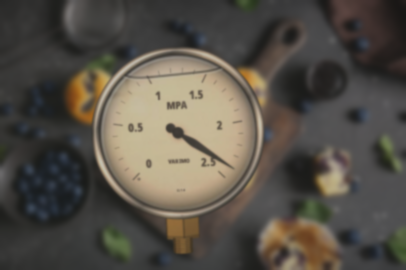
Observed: 2.4; MPa
